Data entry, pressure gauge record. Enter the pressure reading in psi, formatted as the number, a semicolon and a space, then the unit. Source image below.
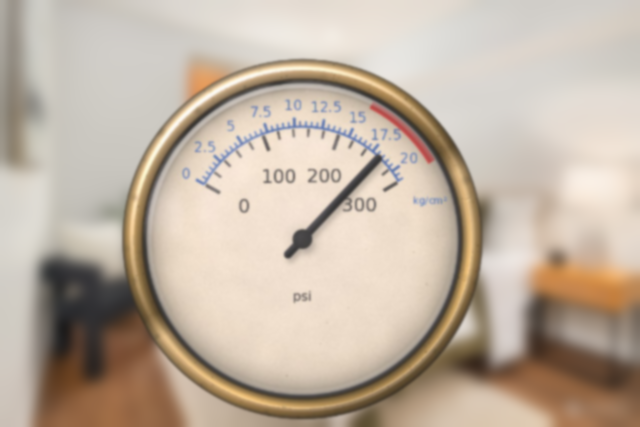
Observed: 260; psi
